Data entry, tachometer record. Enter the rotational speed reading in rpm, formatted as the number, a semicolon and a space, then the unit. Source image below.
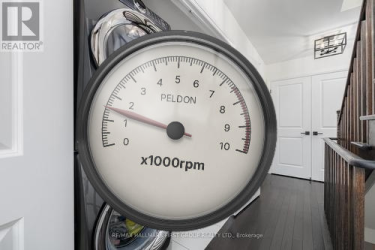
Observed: 1500; rpm
